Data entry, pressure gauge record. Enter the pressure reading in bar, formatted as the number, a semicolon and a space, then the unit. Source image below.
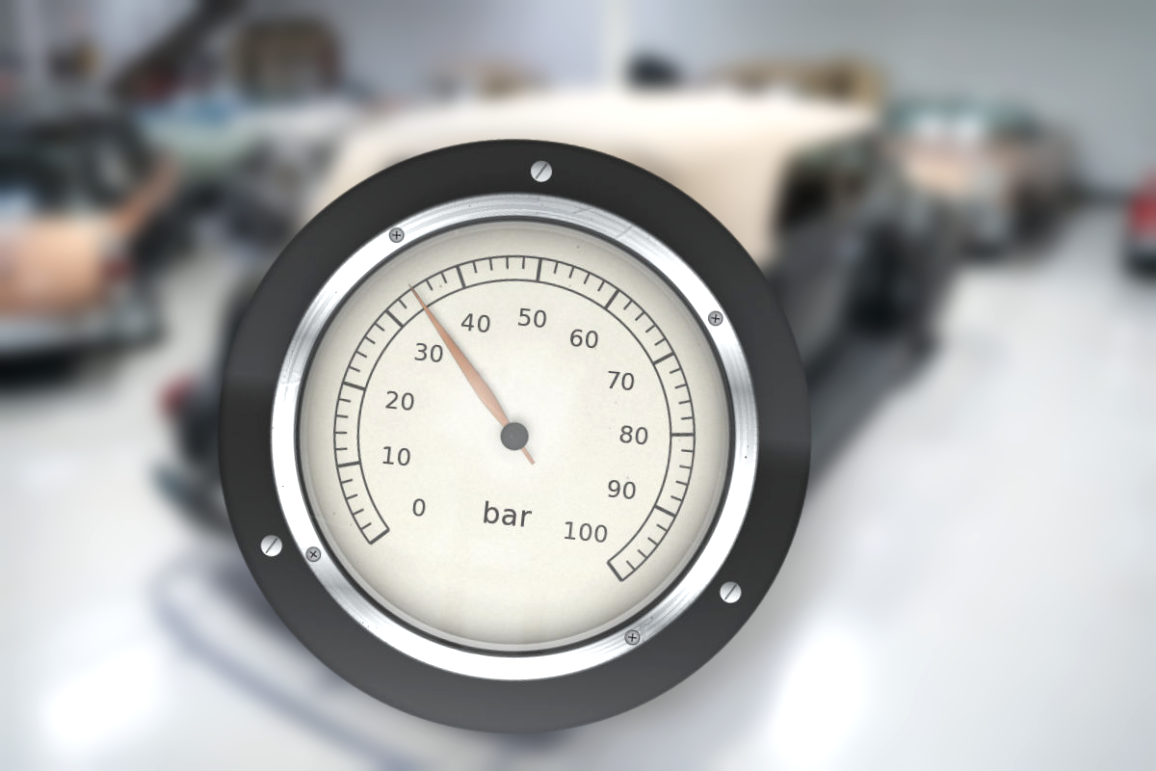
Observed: 34; bar
